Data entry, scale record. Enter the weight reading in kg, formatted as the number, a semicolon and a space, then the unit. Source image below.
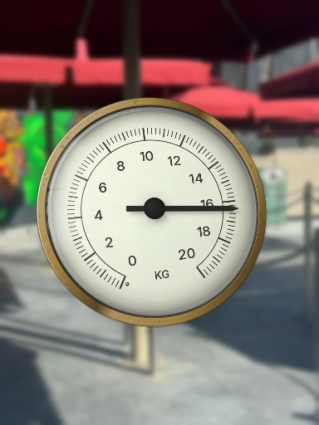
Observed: 16.4; kg
